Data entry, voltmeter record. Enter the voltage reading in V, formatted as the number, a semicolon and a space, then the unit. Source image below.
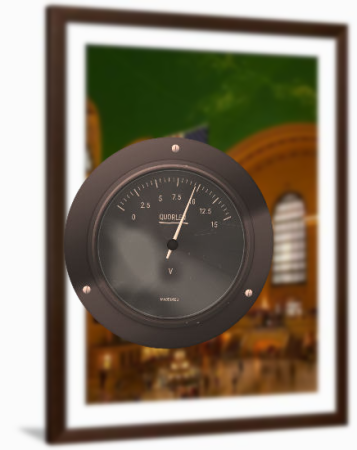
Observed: 9.5; V
